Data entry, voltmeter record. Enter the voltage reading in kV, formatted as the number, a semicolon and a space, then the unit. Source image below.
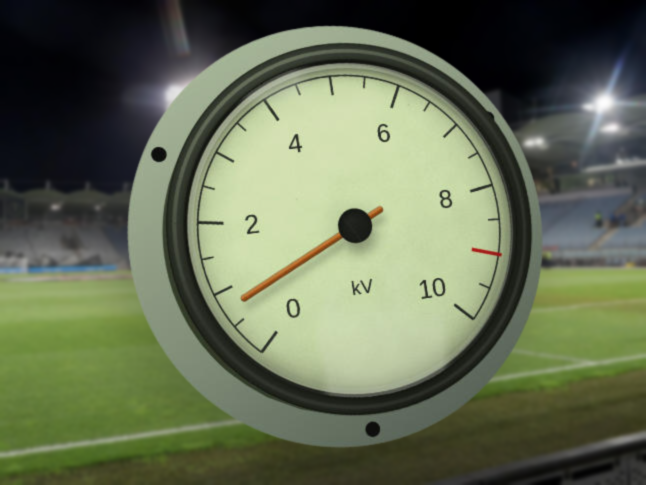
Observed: 0.75; kV
